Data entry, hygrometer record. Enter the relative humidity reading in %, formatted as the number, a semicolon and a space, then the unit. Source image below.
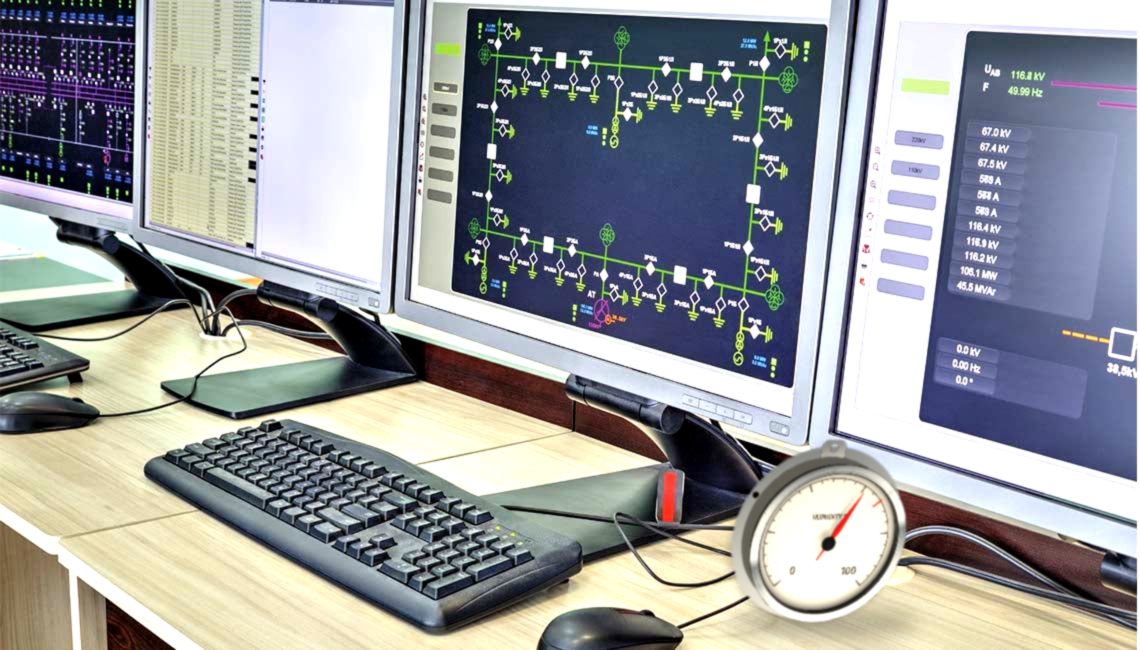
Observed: 60; %
